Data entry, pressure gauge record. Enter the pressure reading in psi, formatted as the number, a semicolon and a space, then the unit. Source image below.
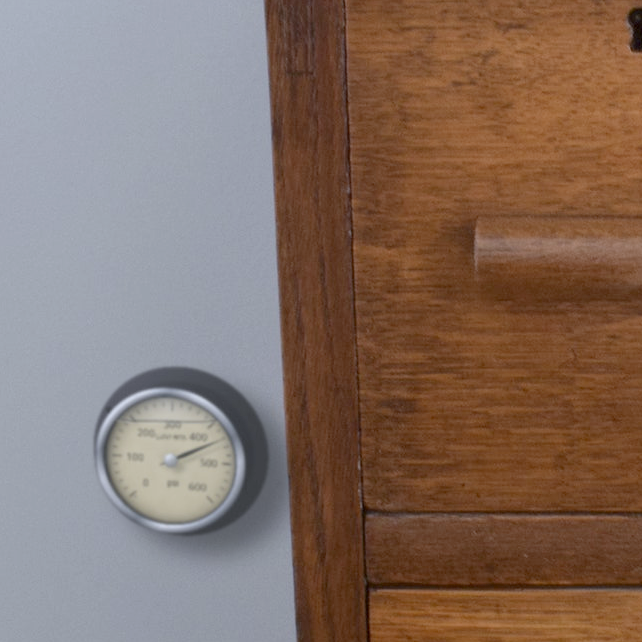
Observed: 440; psi
